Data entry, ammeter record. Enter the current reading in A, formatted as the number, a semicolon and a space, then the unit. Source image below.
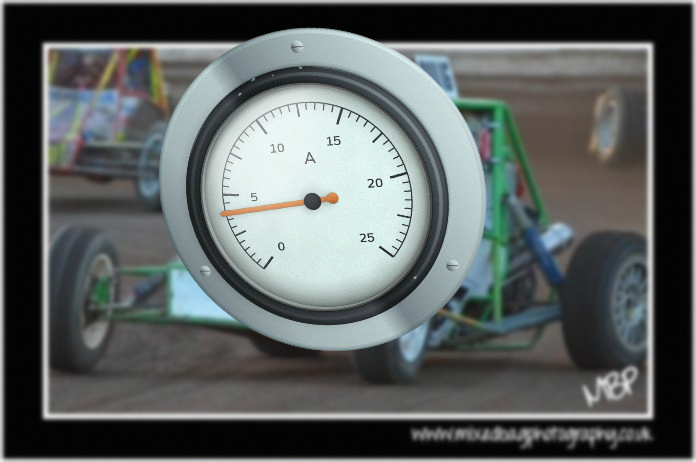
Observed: 4; A
